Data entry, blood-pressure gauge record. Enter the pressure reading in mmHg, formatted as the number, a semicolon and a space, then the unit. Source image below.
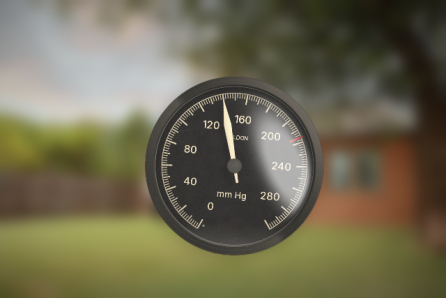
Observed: 140; mmHg
